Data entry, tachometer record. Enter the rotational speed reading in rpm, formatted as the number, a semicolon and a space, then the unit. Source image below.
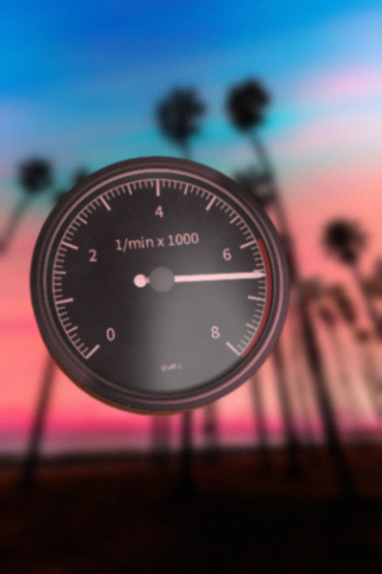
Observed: 6600; rpm
